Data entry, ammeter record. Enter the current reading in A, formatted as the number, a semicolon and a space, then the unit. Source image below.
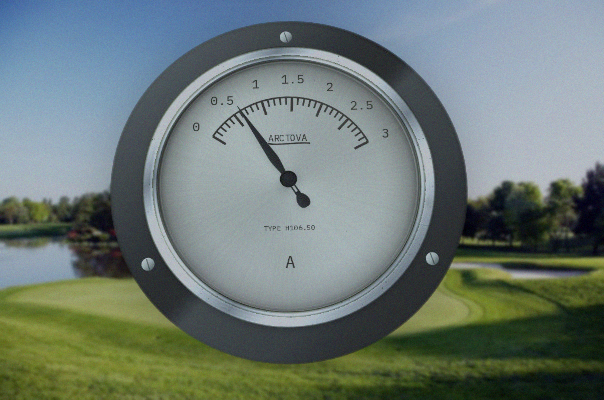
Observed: 0.6; A
